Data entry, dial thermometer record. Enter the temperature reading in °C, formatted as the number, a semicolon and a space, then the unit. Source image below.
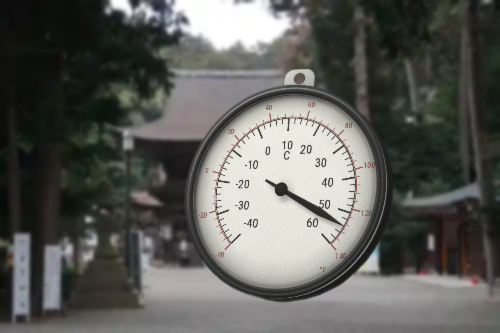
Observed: 54; °C
